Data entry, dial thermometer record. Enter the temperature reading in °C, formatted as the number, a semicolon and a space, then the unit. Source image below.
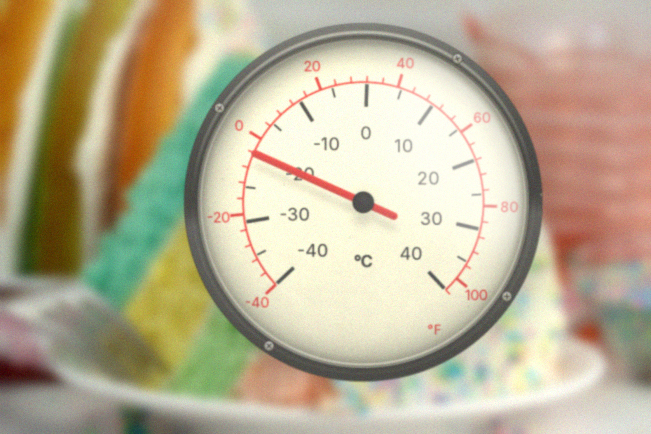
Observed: -20; °C
